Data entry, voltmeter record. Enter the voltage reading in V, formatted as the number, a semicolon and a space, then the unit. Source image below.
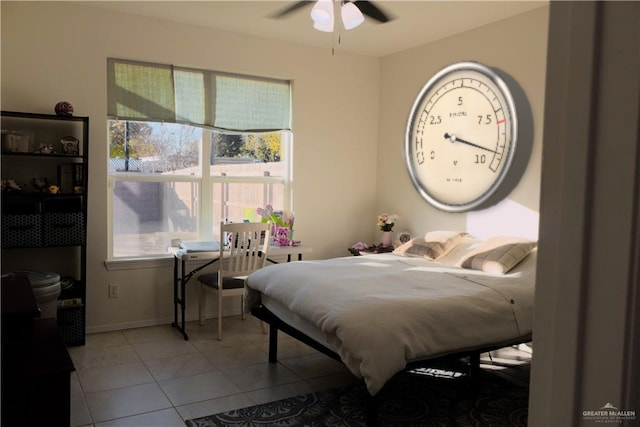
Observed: 9.25; V
